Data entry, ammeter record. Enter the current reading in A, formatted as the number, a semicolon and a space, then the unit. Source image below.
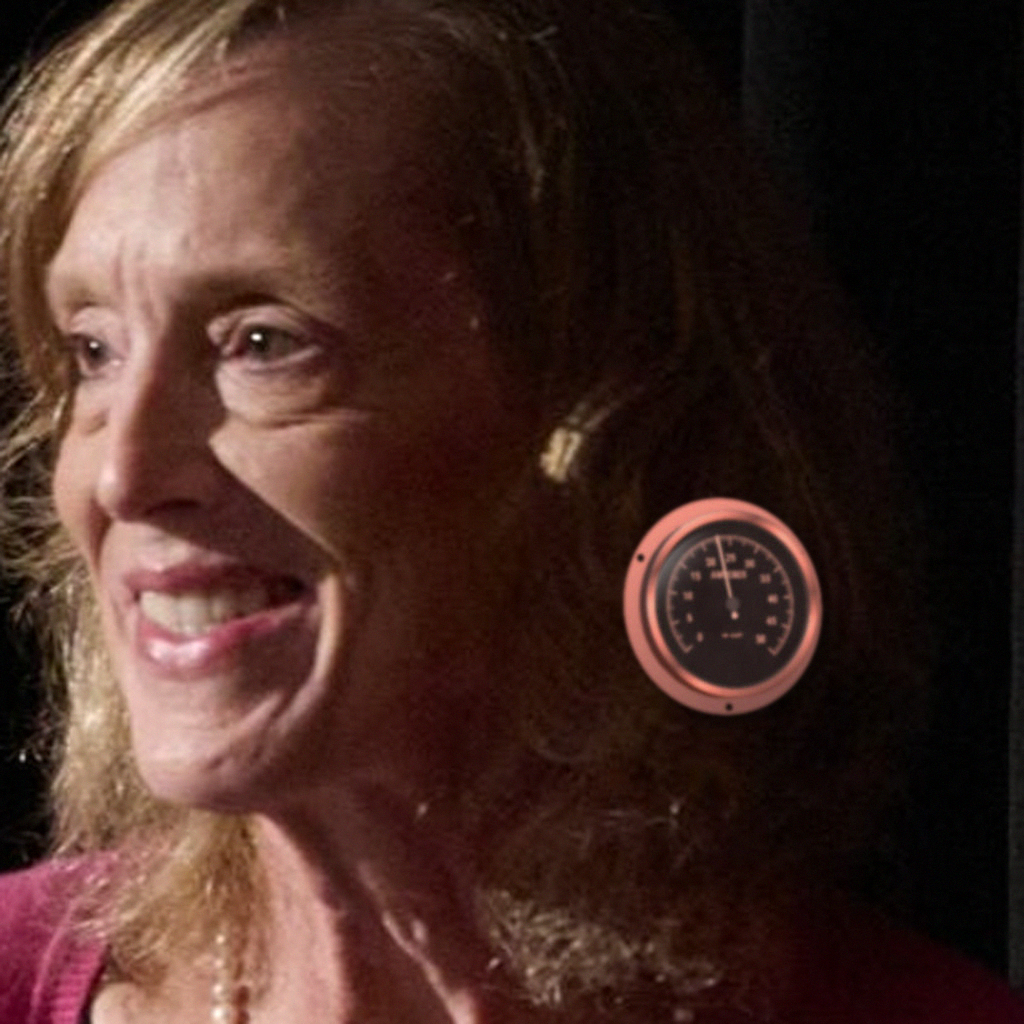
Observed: 22.5; A
